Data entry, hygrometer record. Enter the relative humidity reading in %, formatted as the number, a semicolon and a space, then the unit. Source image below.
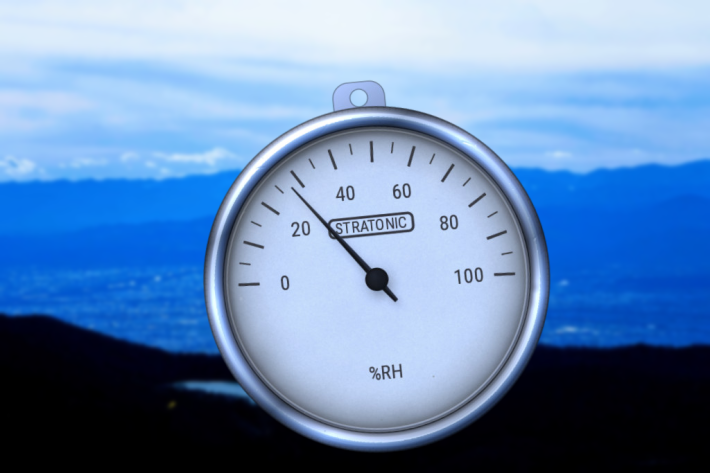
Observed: 27.5; %
